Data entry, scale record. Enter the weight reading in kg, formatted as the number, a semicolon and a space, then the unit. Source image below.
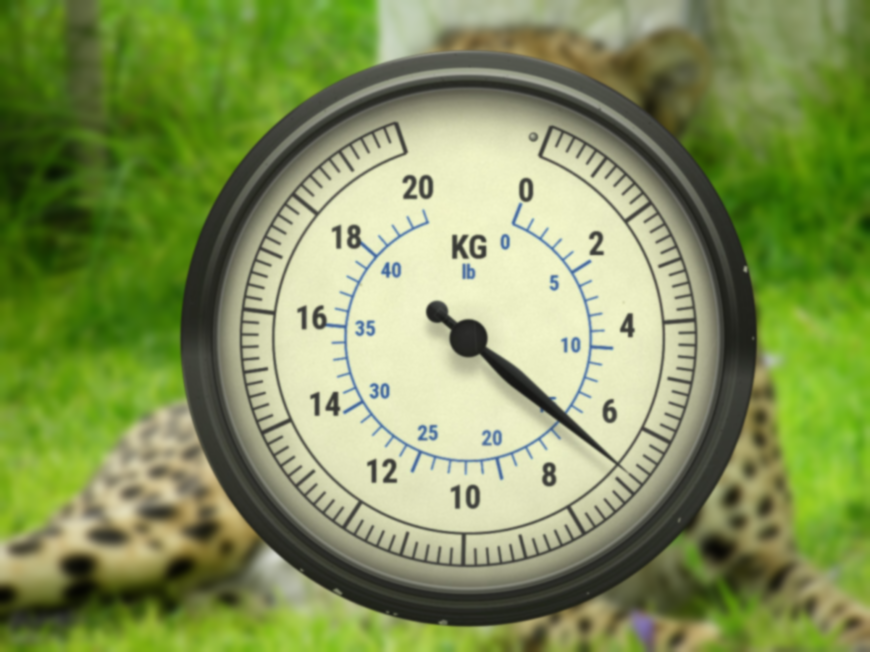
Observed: 6.8; kg
